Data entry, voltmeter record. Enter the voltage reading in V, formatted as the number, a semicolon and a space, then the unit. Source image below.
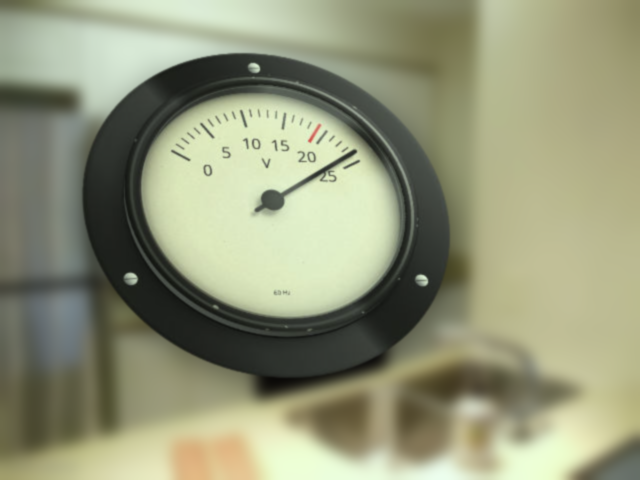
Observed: 24; V
